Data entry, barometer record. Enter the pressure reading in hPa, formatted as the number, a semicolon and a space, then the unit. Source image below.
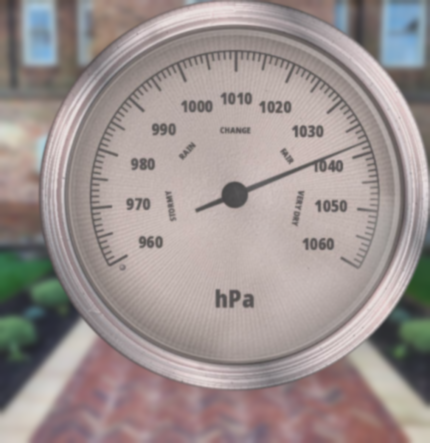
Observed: 1038; hPa
